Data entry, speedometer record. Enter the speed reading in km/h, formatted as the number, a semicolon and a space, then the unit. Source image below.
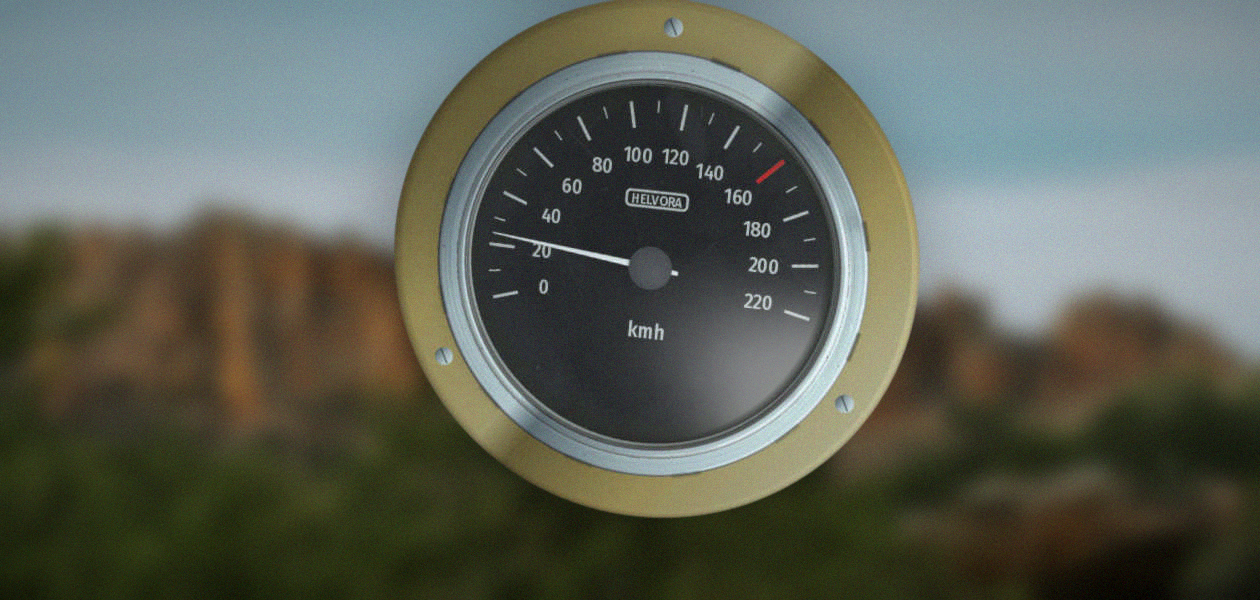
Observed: 25; km/h
